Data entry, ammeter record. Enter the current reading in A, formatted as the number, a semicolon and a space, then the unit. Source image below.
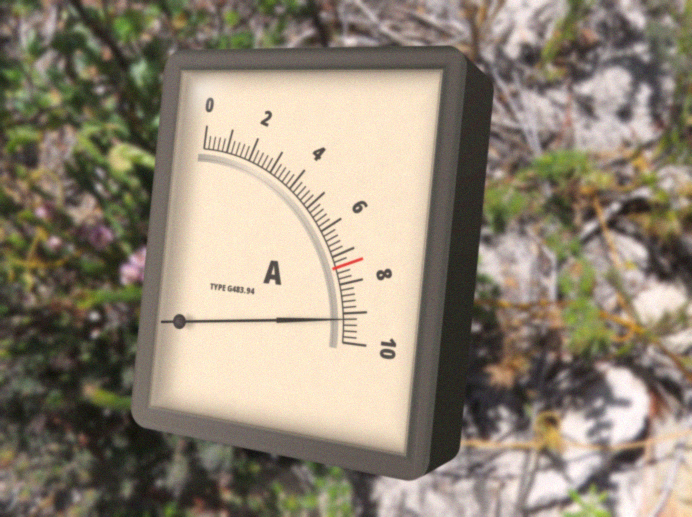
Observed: 9.2; A
